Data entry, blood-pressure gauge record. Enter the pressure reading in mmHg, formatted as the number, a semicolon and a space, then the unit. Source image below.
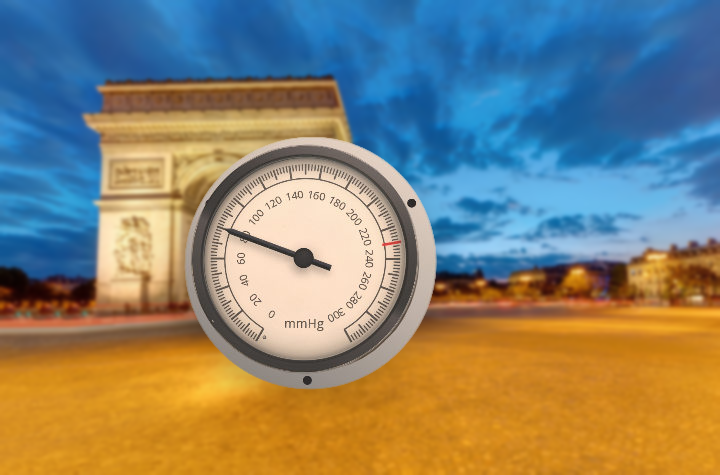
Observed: 80; mmHg
